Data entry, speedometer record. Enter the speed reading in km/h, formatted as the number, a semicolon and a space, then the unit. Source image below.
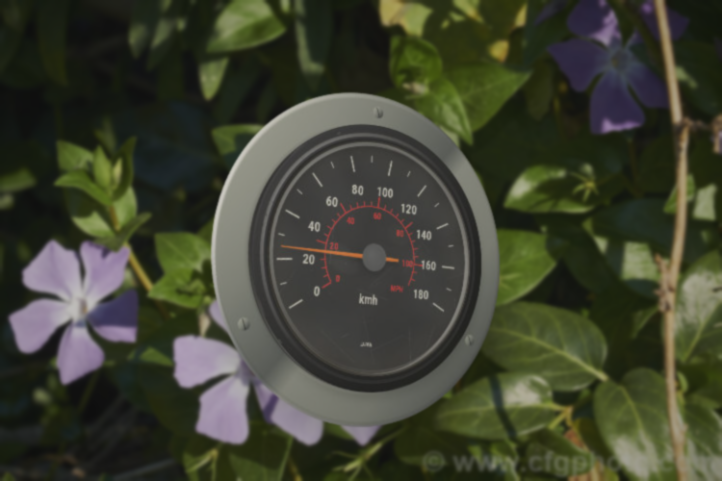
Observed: 25; km/h
